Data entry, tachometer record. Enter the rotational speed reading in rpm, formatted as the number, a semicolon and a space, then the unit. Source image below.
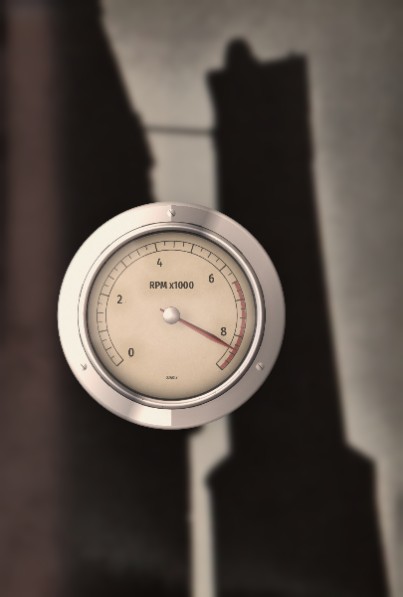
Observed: 8375; rpm
